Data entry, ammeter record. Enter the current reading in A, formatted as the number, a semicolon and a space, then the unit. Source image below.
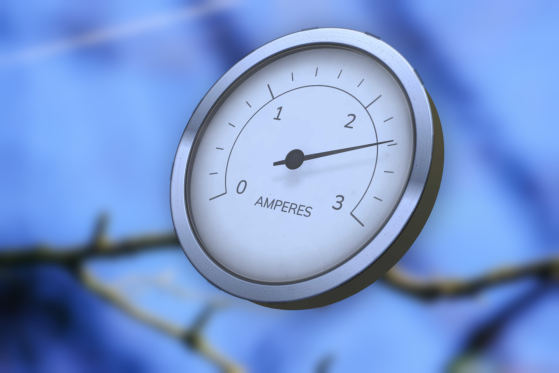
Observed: 2.4; A
